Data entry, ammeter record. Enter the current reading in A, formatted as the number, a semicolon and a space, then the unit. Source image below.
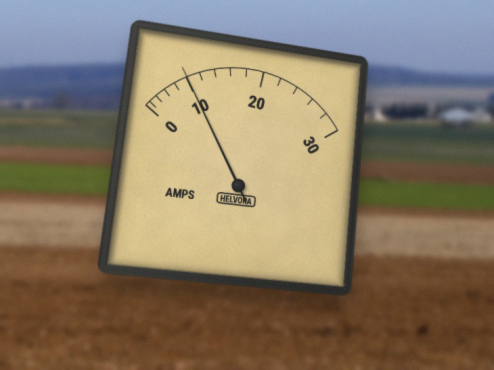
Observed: 10; A
